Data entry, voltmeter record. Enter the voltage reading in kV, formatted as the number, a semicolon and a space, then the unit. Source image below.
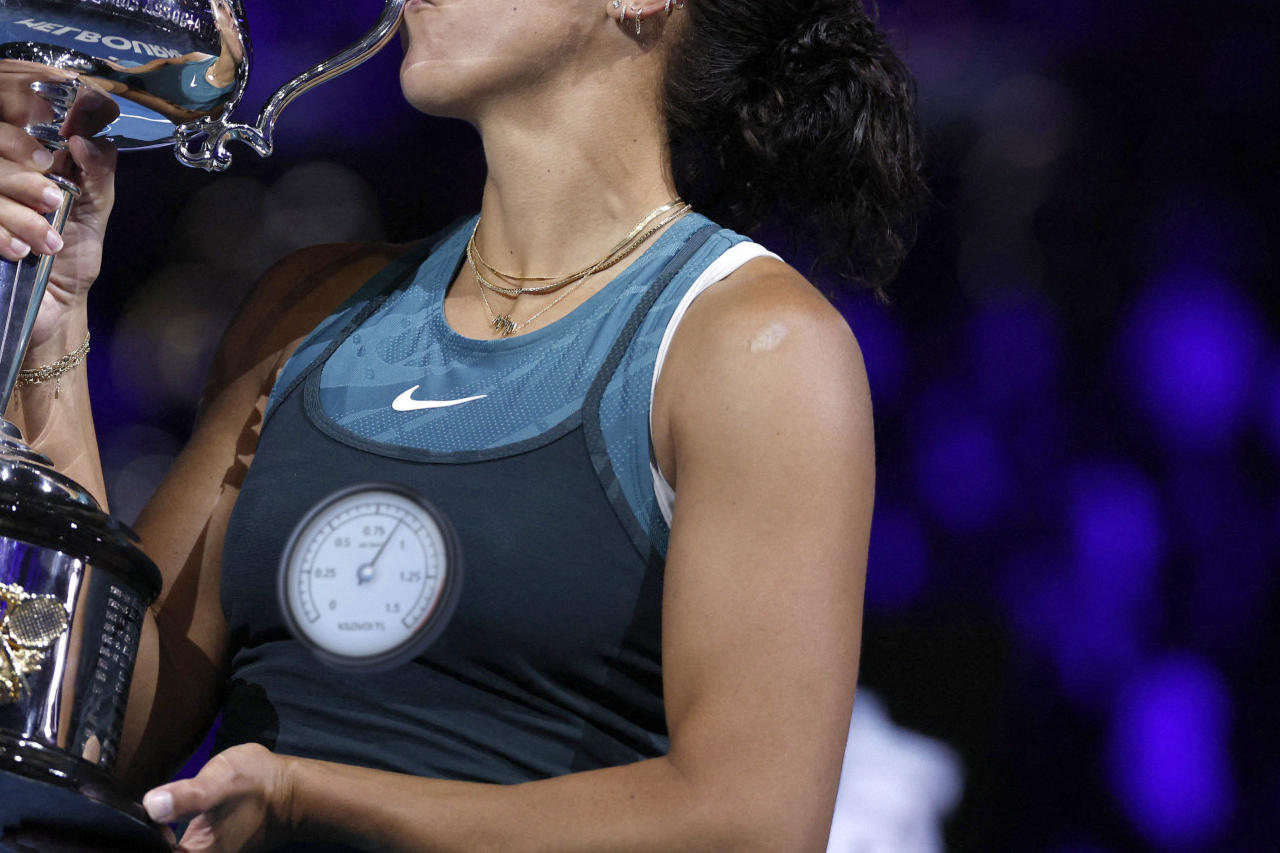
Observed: 0.9; kV
